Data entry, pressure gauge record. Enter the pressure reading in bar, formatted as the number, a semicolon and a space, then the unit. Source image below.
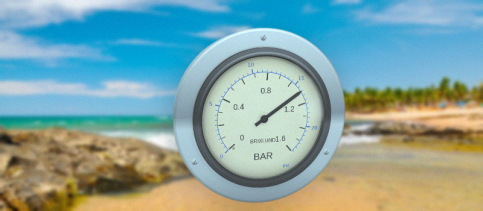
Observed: 1.1; bar
